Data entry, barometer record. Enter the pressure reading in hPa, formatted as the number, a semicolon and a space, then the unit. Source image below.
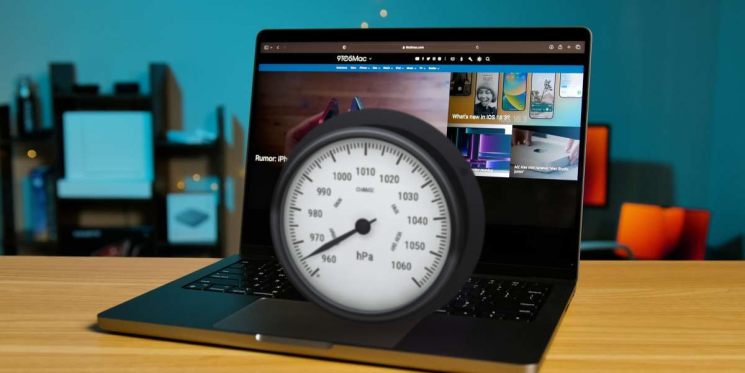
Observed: 965; hPa
